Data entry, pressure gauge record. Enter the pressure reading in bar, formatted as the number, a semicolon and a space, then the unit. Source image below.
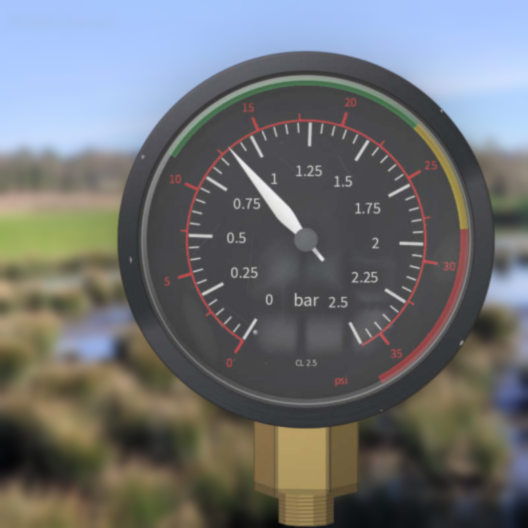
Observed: 0.9; bar
